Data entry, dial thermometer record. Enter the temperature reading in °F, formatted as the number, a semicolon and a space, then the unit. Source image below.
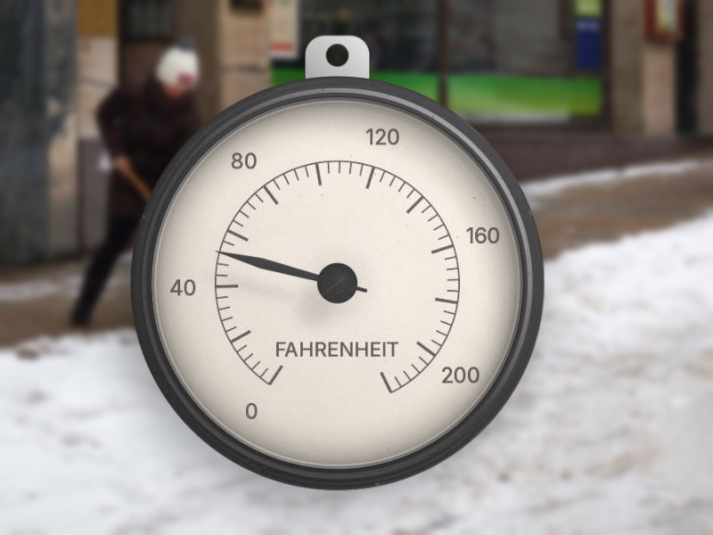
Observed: 52; °F
